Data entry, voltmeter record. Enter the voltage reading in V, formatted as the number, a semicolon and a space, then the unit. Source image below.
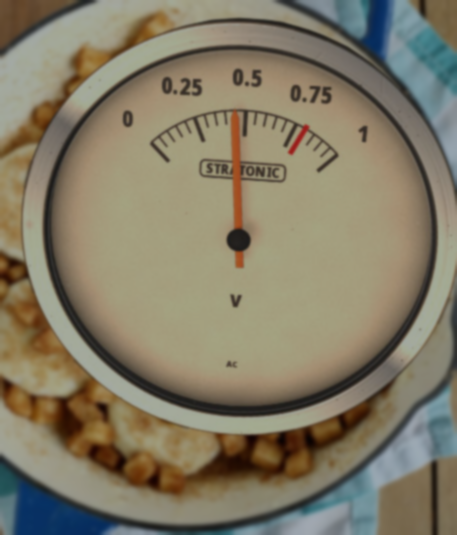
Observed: 0.45; V
